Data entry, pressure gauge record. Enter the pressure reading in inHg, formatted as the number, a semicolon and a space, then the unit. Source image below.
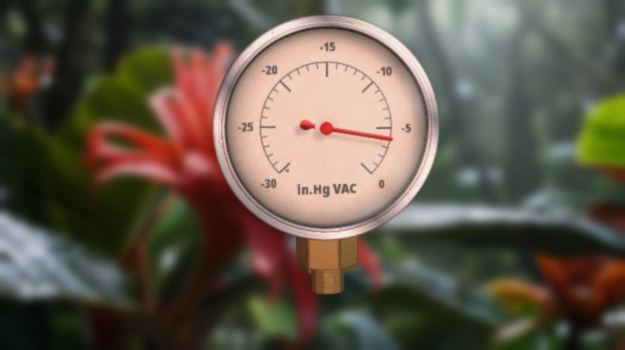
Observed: -4; inHg
